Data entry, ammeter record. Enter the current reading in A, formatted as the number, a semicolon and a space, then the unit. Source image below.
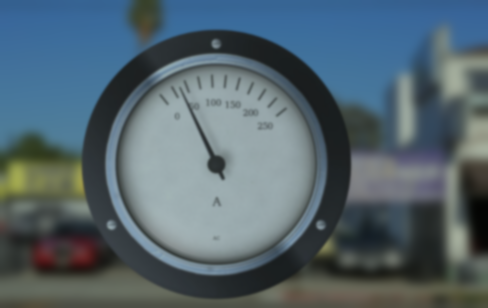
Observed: 37.5; A
